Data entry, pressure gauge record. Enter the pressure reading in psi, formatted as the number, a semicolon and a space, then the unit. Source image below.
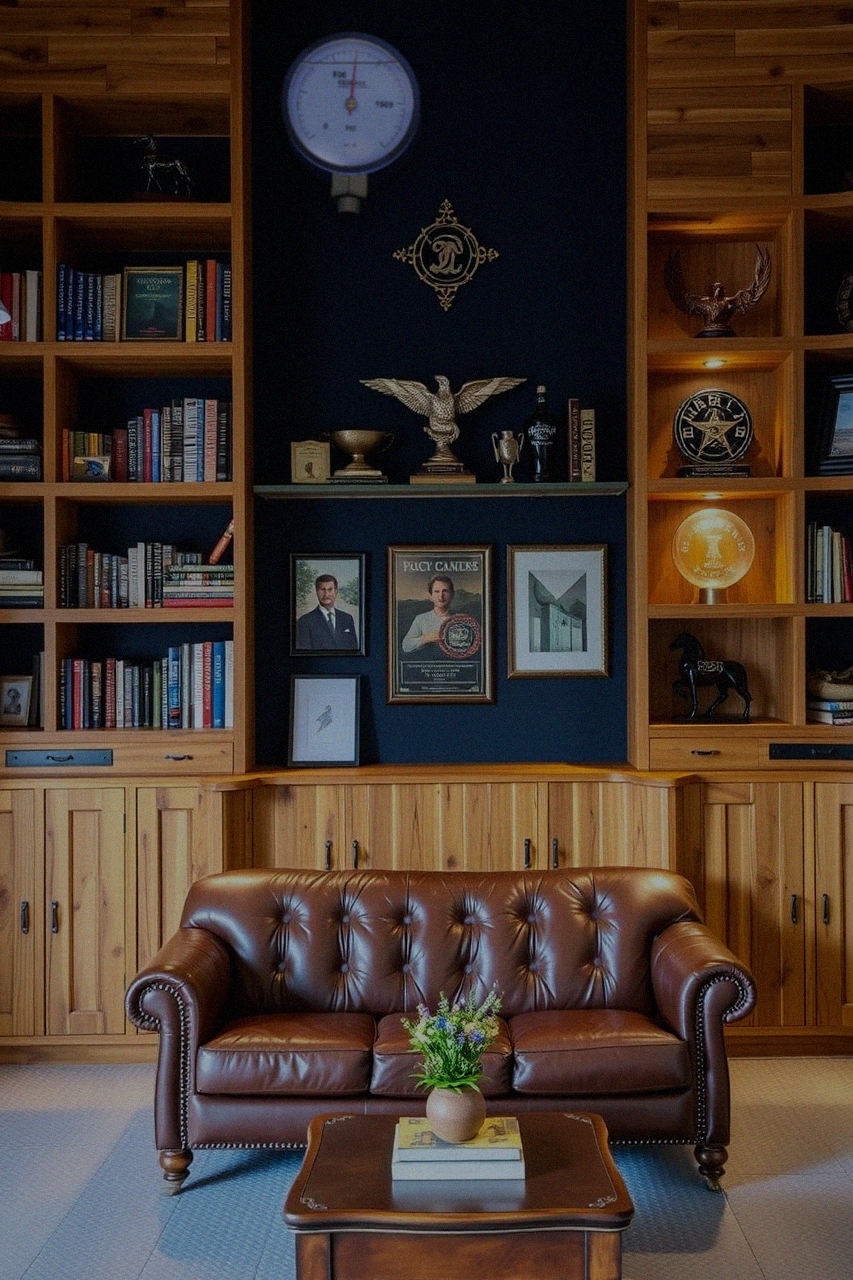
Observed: 1000; psi
